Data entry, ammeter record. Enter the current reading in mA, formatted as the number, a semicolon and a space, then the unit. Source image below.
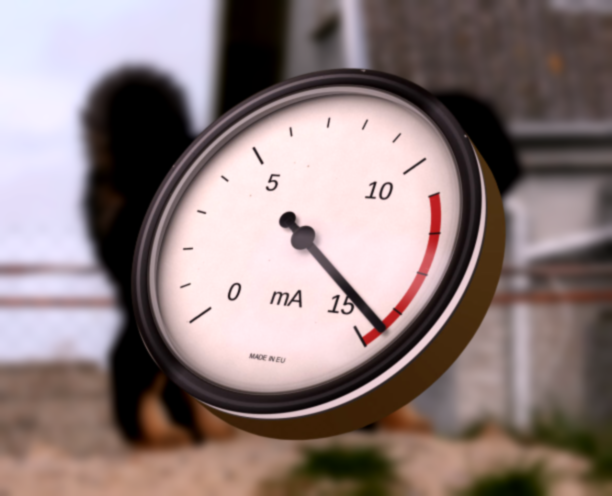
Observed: 14.5; mA
